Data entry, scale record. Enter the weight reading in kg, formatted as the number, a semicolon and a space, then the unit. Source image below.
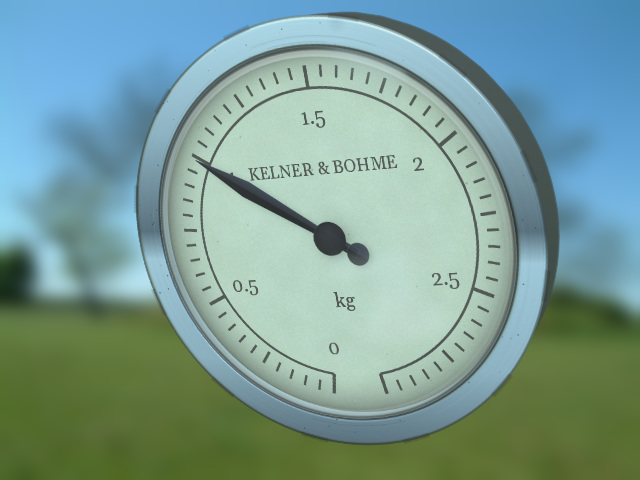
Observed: 1; kg
